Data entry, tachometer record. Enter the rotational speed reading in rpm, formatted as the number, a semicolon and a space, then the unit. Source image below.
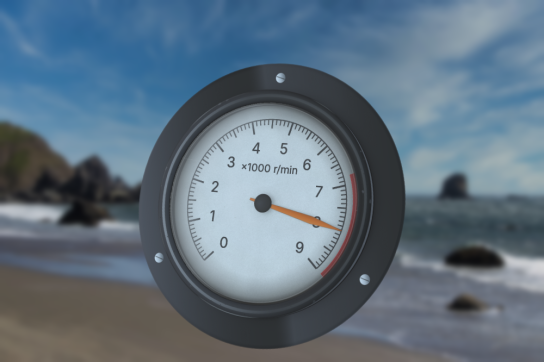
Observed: 8000; rpm
